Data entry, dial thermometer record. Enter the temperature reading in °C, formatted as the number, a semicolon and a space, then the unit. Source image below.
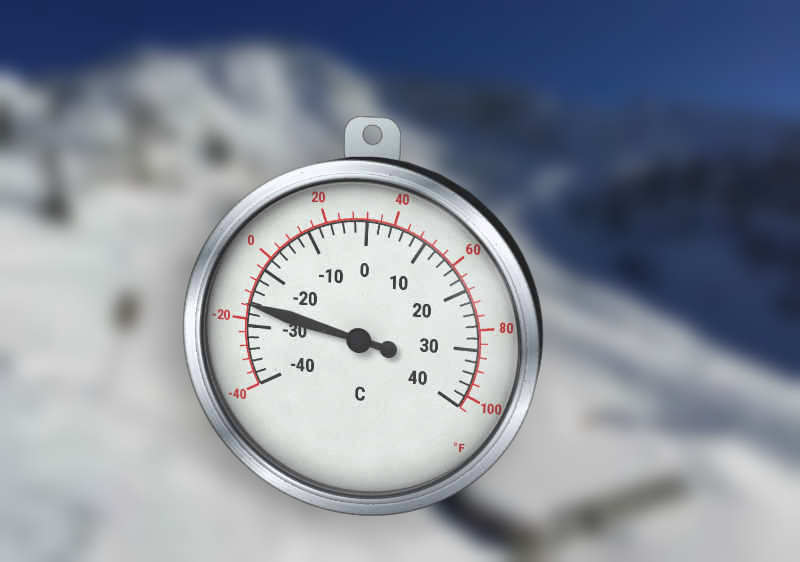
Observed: -26; °C
